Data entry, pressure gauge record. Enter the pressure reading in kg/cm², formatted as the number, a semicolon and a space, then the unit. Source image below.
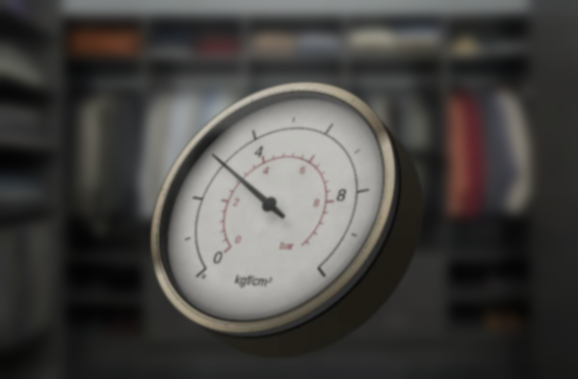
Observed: 3; kg/cm²
